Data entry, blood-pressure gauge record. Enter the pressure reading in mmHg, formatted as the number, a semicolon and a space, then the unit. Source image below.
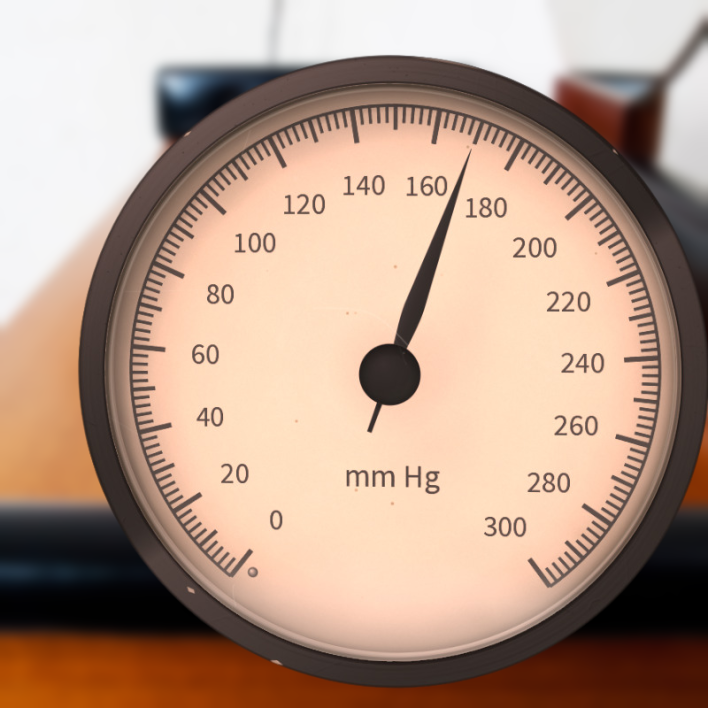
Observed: 170; mmHg
